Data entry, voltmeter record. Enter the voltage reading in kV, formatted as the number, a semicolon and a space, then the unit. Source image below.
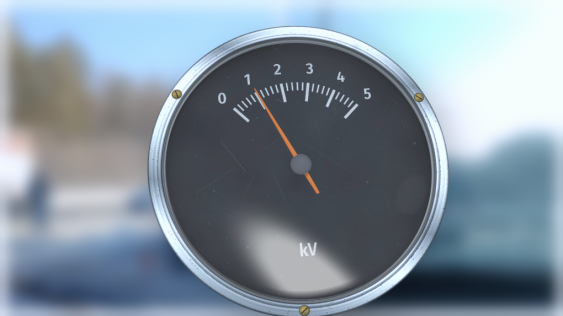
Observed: 1; kV
